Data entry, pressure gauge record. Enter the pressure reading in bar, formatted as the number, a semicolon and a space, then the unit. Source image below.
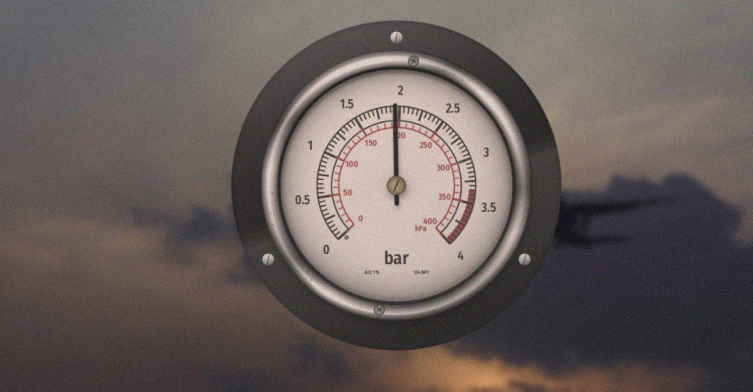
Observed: 1.95; bar
